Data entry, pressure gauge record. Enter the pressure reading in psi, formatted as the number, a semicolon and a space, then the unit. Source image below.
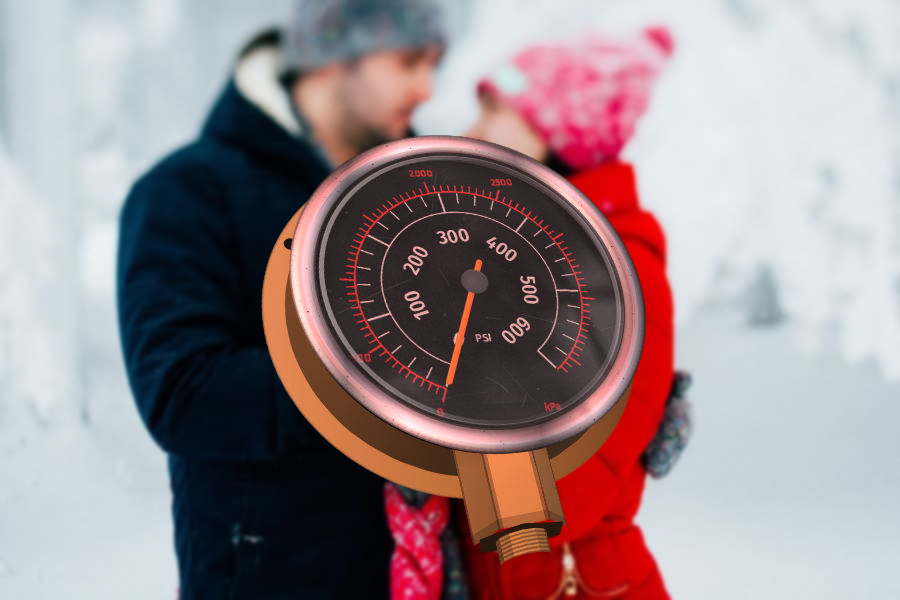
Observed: 0; psi
